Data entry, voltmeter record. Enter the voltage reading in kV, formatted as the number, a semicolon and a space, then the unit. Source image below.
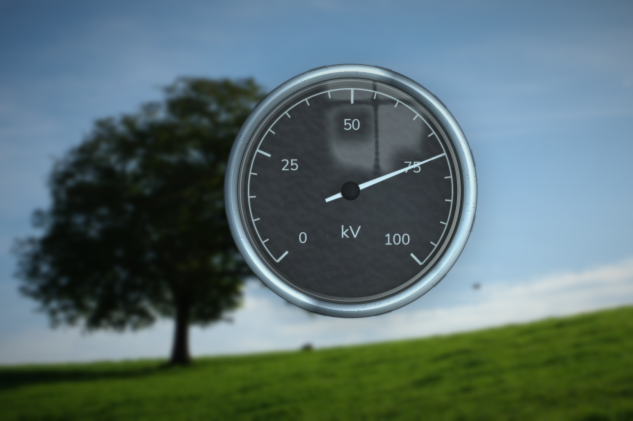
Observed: 75; kV
